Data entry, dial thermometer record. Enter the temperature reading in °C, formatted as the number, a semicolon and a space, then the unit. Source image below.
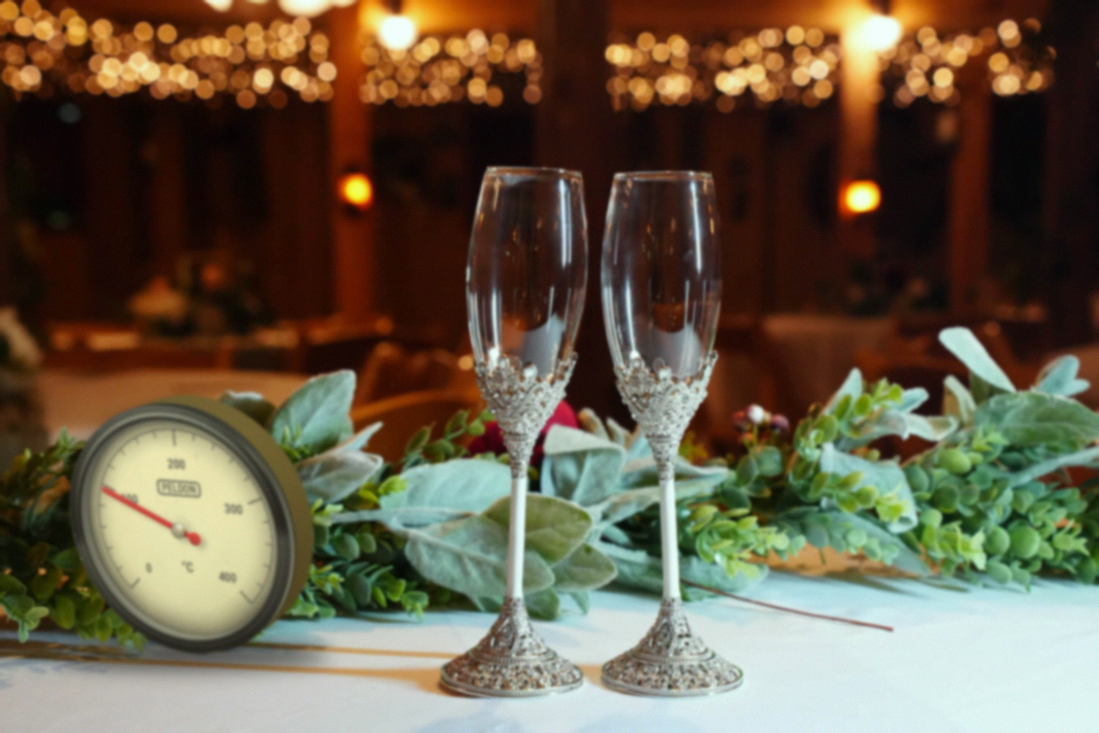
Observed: 100; °C
